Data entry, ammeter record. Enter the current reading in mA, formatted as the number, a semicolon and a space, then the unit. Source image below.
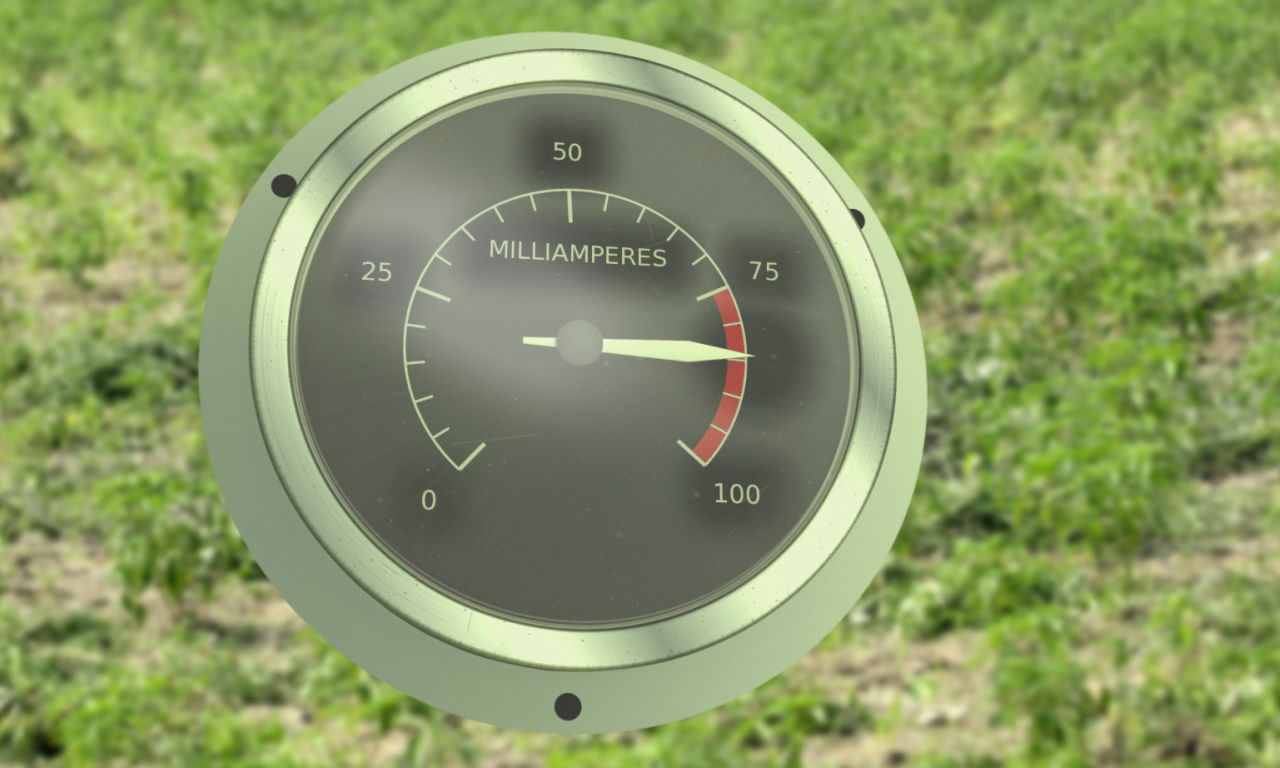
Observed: 85; mA
